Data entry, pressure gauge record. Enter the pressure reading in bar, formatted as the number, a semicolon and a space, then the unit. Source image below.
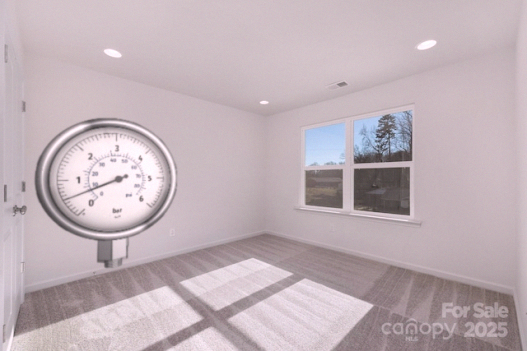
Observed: 0.5; bar
